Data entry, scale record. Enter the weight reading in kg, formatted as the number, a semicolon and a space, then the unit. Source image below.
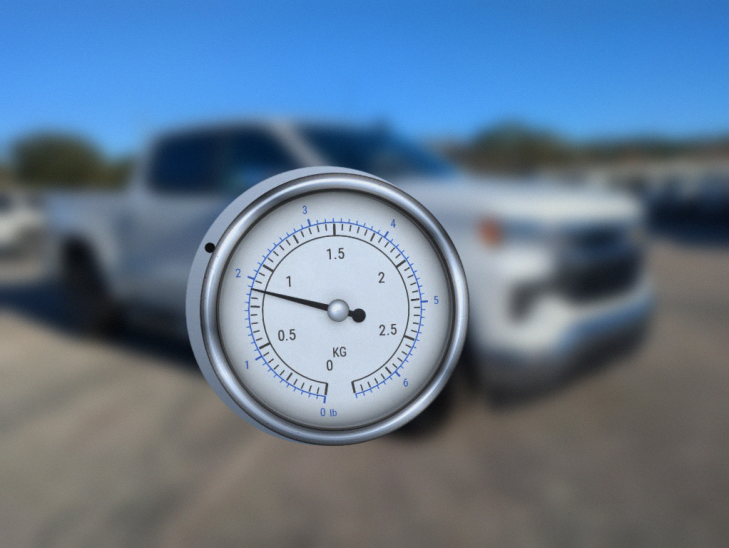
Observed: 0.85; kg
